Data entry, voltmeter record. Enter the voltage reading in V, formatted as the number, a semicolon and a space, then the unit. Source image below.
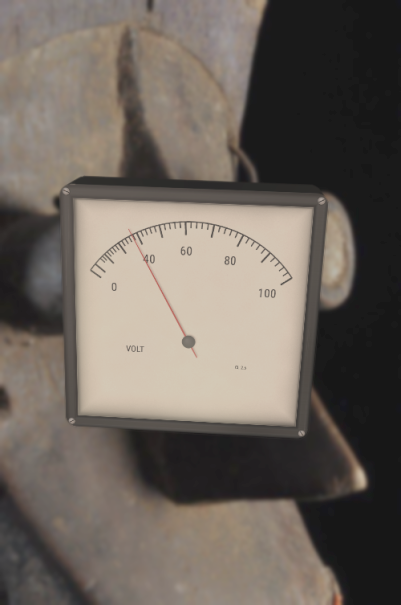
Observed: 38; V
